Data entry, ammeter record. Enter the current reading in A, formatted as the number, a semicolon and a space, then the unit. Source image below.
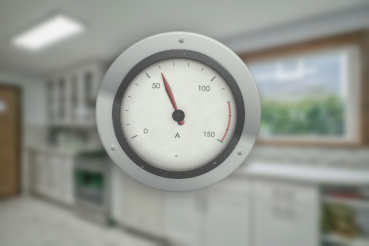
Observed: 60; A
